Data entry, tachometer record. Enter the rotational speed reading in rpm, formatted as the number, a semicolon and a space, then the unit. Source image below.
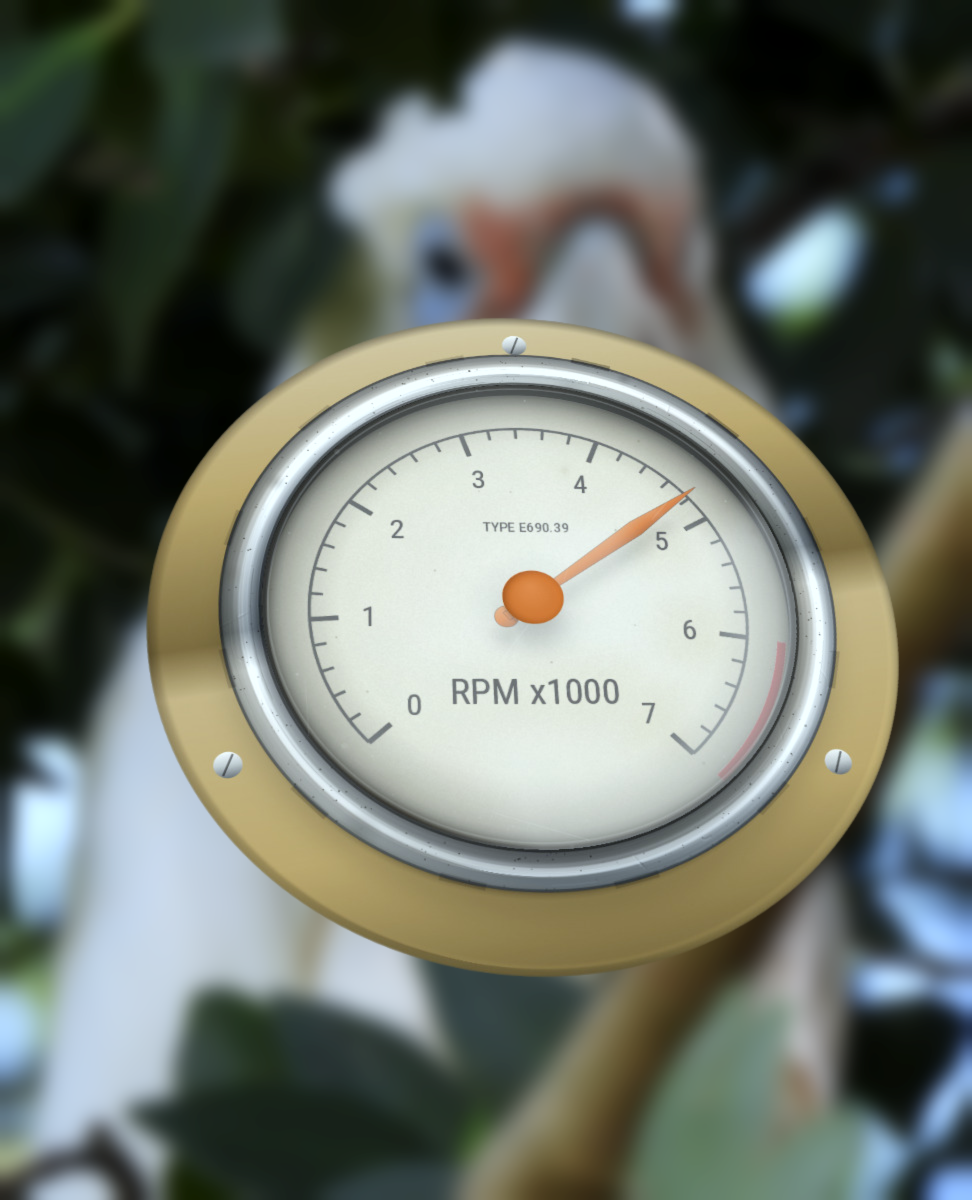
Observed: 4800; rpm
